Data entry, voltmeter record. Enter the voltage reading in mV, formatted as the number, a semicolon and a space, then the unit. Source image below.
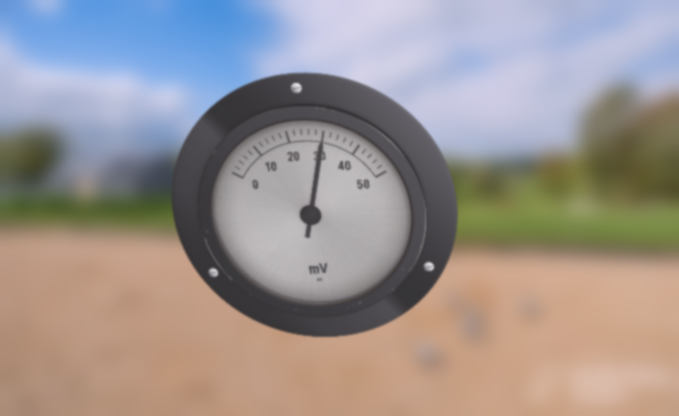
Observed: 30; mV
